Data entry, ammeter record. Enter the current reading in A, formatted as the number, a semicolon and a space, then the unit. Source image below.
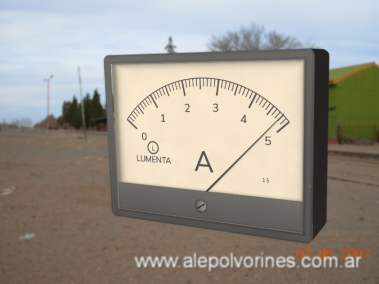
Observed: 4.8; A
